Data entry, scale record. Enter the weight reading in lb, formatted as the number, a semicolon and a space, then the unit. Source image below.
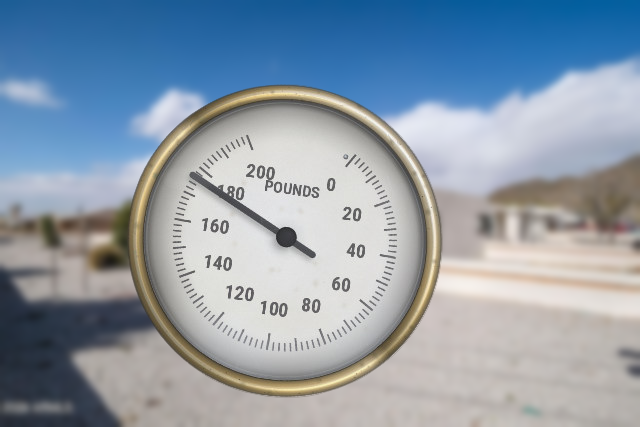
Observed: 176; lb
